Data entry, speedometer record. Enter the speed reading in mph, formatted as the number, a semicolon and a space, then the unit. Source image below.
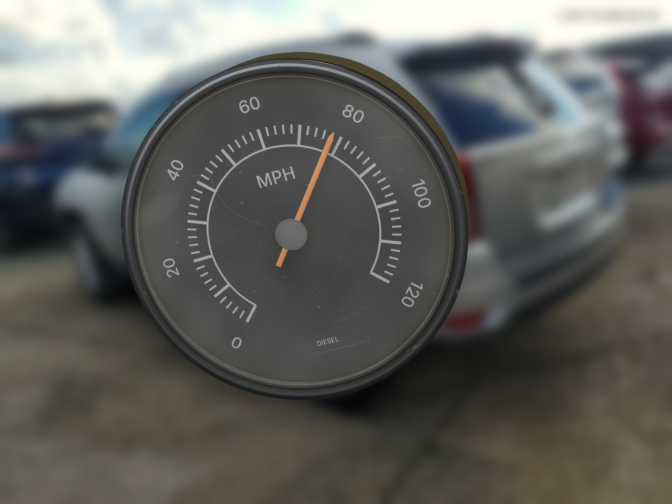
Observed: 78; mph
